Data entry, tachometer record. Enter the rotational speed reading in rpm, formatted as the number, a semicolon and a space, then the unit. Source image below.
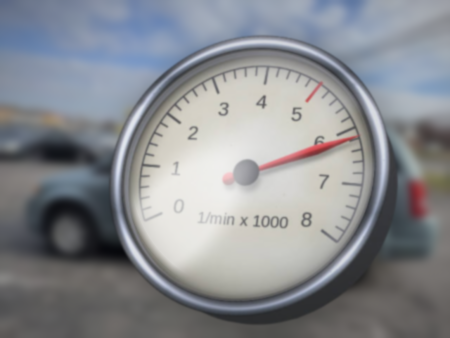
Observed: 6200; rpm
